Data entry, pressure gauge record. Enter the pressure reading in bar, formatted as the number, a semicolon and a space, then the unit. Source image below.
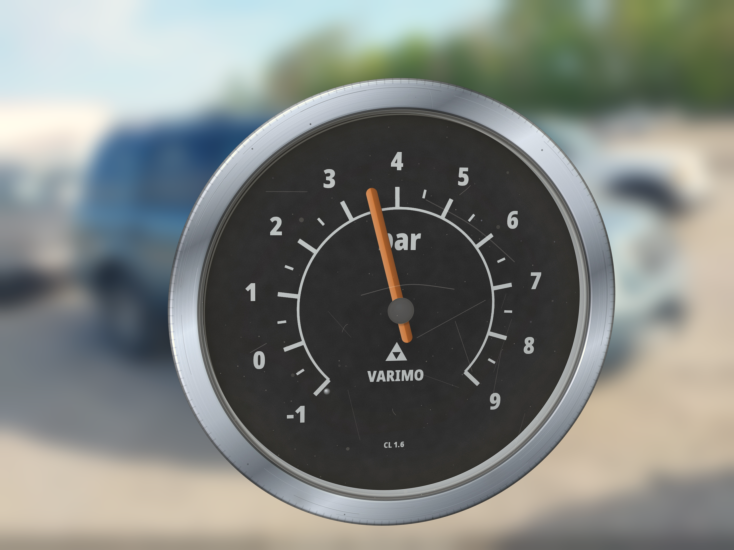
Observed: 3.5; bar
